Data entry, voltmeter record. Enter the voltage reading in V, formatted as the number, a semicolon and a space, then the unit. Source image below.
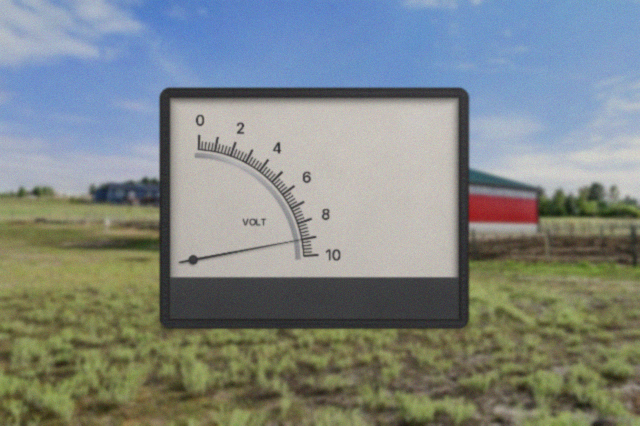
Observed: 9; V
